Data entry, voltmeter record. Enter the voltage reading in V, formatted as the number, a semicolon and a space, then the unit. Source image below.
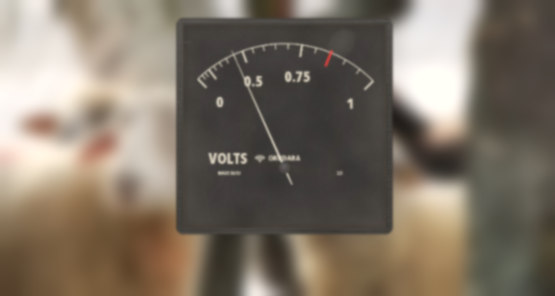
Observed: 0.45; V
